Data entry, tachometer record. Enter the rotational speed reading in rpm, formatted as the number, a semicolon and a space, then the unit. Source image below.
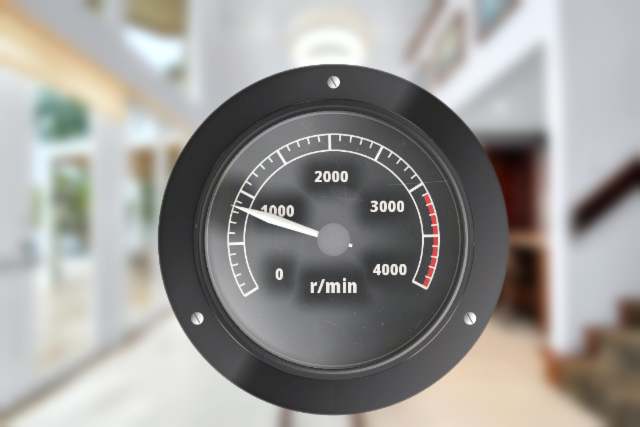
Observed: 850; rpm
